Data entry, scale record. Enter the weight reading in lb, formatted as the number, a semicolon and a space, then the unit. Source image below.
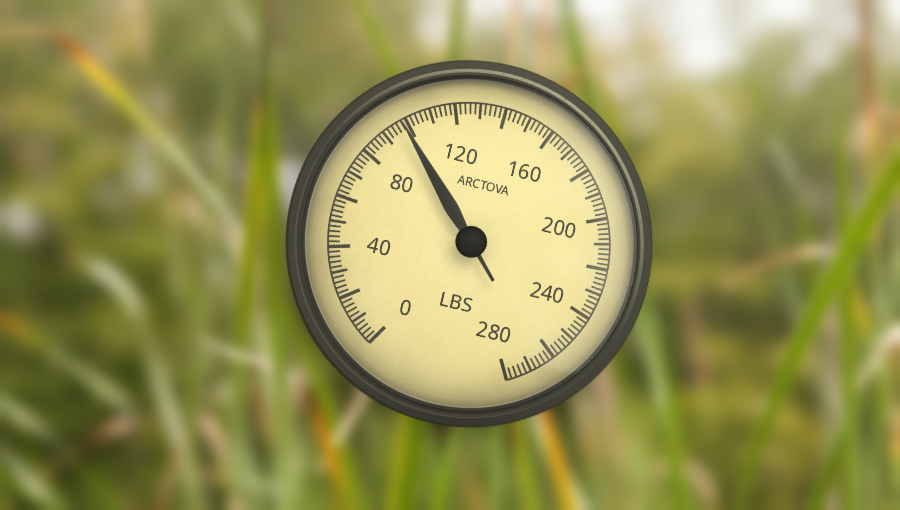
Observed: 98; lb
